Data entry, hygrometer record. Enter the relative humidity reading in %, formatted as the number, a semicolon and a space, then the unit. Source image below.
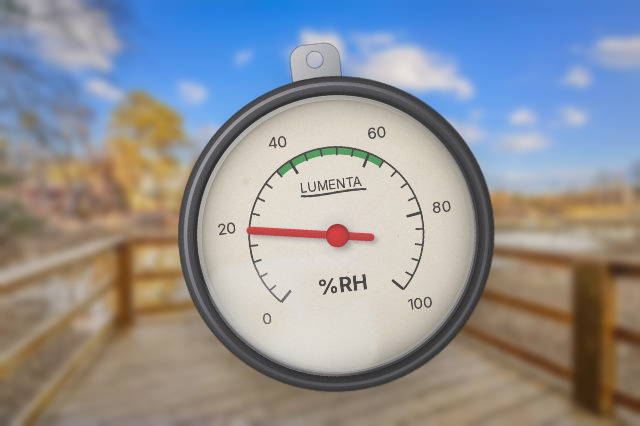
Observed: 20; %
